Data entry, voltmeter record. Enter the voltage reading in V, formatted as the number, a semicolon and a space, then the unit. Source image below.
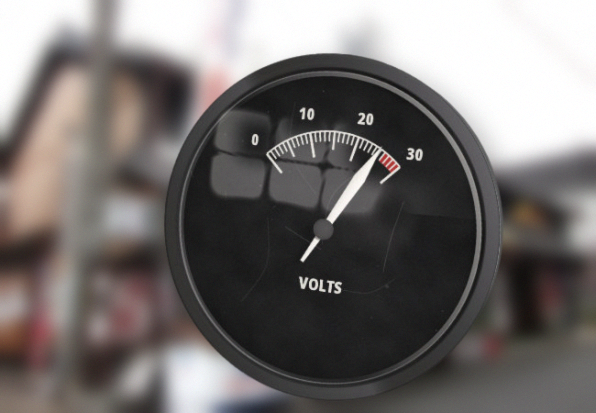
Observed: 25; V
